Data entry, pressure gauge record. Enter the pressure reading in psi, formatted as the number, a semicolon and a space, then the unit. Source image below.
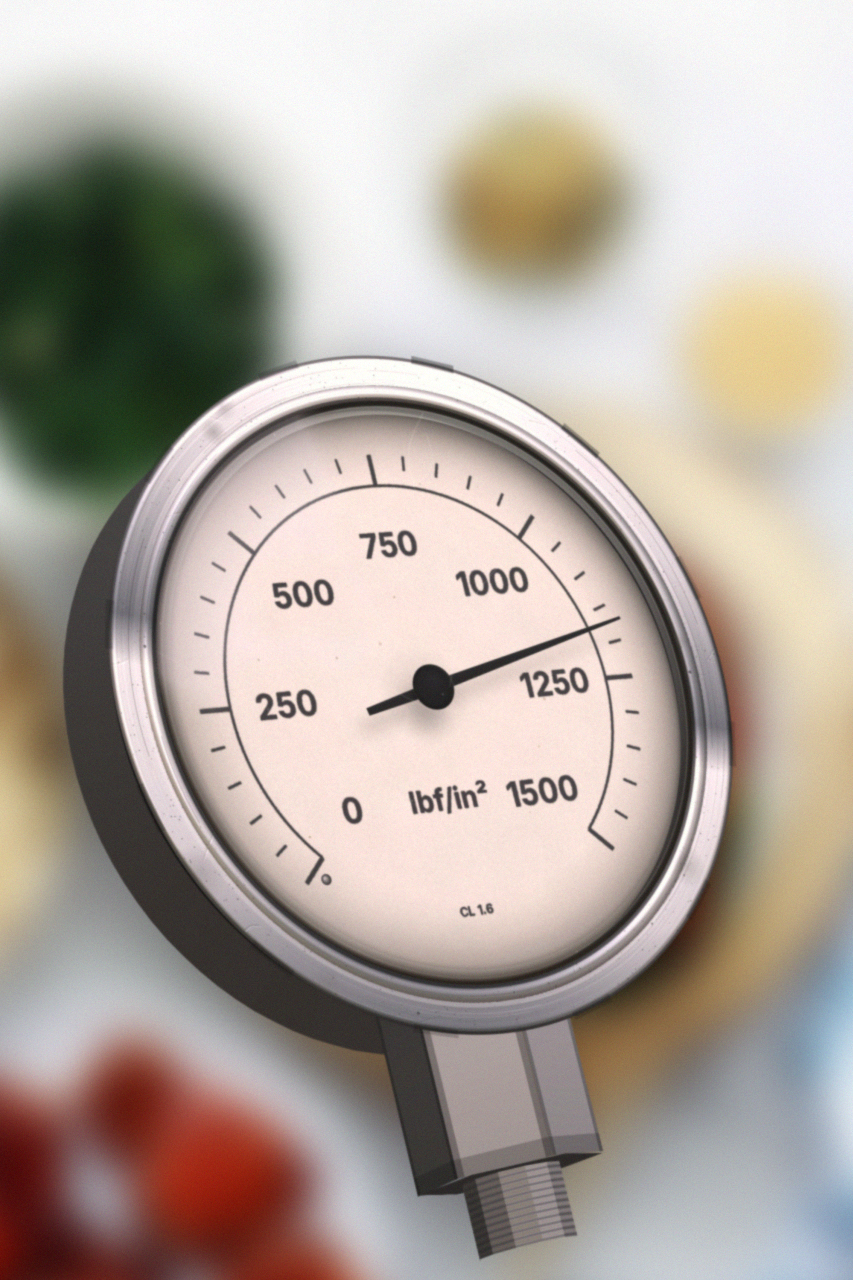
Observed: 1175; psi
